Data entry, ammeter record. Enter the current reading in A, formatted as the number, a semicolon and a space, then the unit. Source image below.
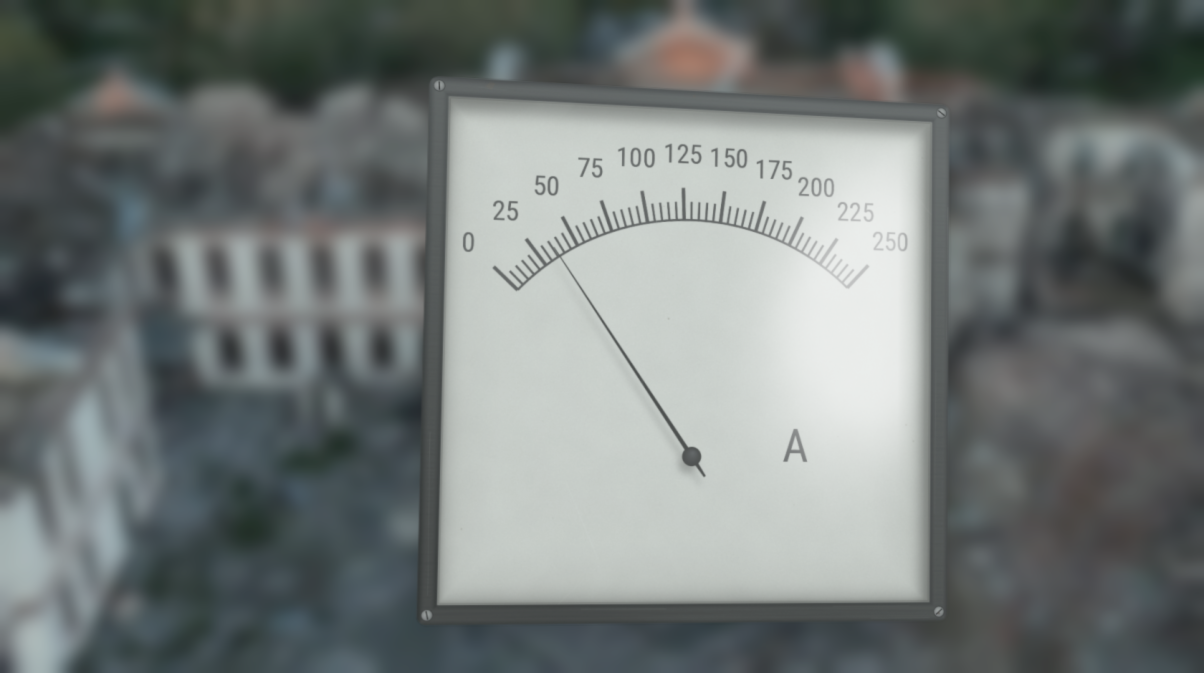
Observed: 35; A
